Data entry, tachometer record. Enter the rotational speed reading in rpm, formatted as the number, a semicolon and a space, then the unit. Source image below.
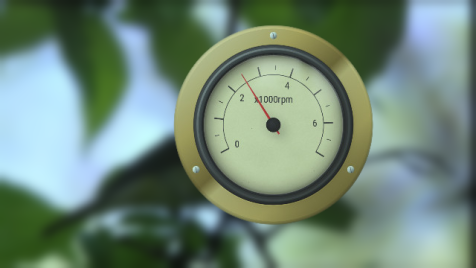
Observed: 2500; rpm
